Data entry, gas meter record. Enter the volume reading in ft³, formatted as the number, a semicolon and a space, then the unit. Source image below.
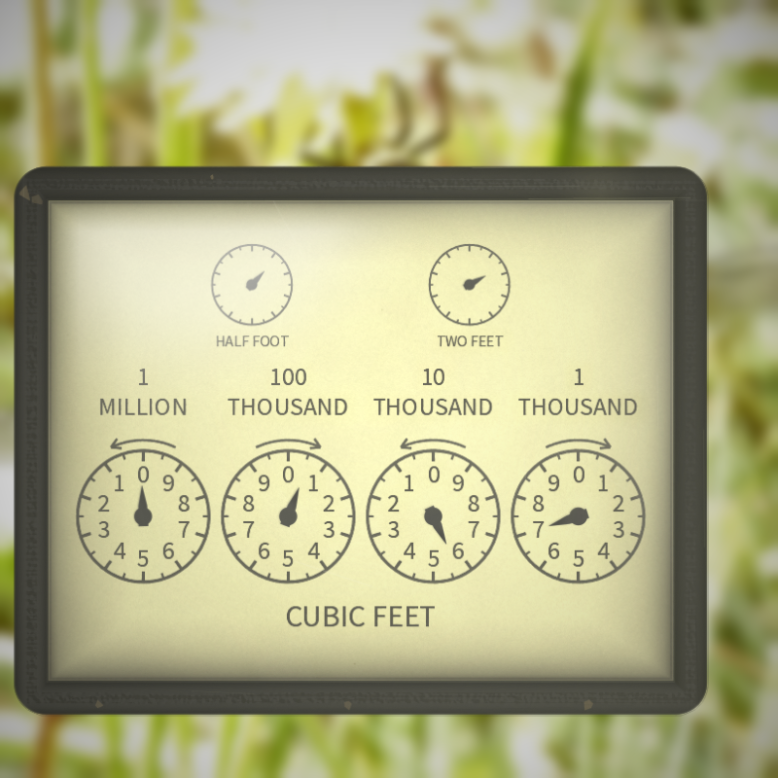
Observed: 5700; ft³
